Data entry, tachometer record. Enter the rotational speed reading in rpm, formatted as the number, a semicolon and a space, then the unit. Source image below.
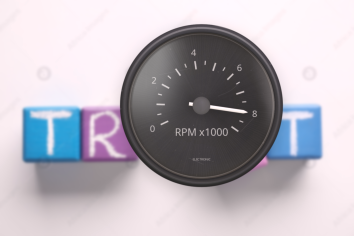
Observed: 8000; rpm
